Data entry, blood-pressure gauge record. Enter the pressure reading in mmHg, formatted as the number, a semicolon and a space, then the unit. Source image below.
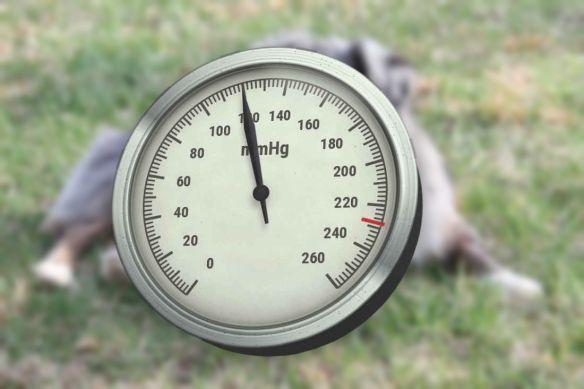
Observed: 120; mmHg
